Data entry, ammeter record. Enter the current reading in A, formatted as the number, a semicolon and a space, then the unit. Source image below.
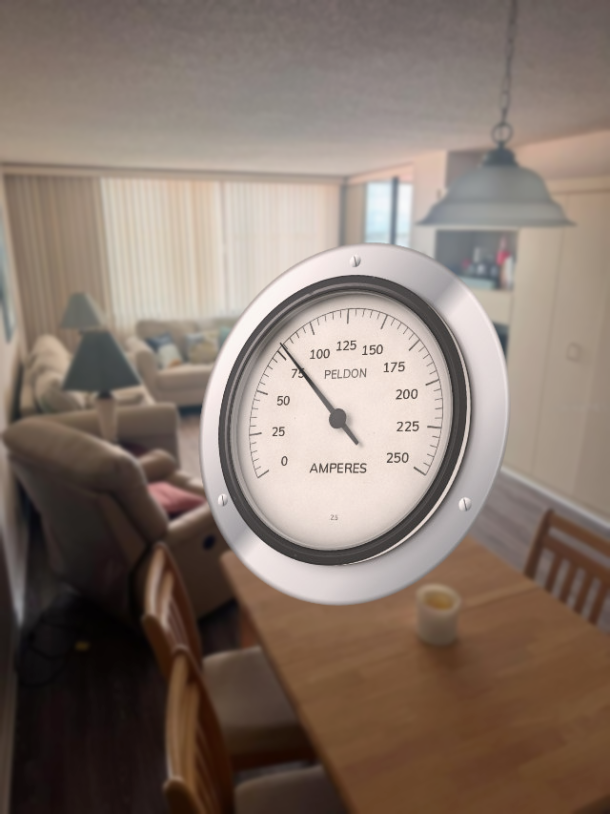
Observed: 80; A
